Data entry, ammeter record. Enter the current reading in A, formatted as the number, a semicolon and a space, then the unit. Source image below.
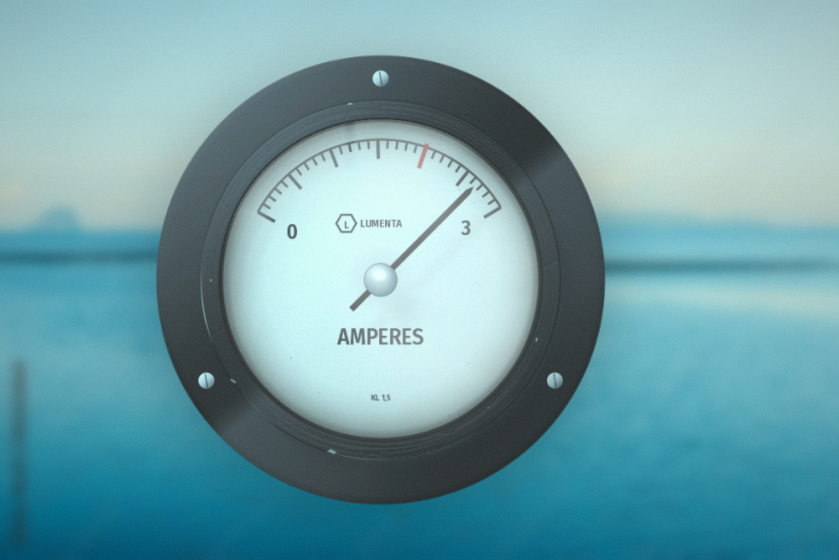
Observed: 2.65; A
